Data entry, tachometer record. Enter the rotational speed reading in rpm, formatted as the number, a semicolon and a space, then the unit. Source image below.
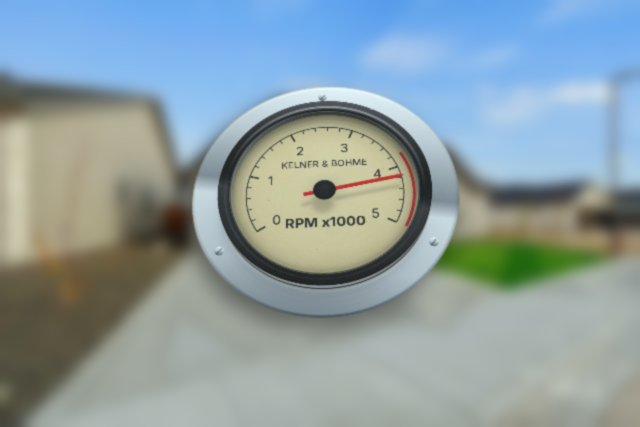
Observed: 4200; rpm
